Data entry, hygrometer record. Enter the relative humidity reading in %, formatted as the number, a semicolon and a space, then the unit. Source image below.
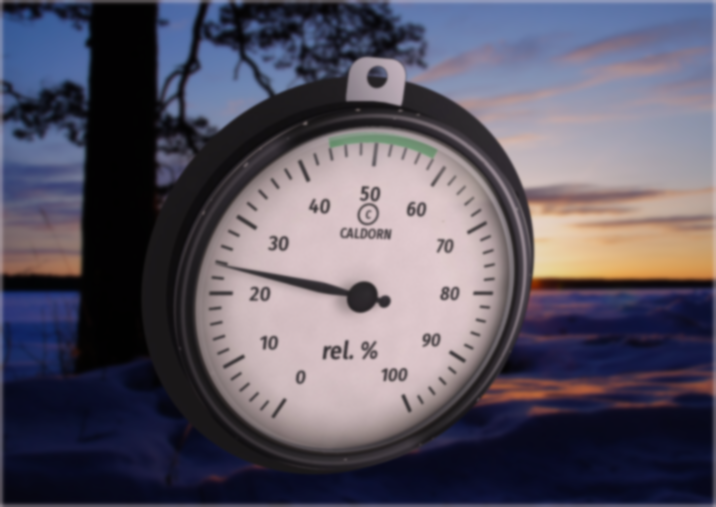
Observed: 24; %
